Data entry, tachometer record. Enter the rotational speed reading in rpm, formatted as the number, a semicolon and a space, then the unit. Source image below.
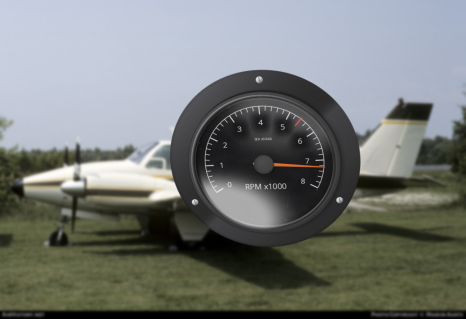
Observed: 7200; rpm
